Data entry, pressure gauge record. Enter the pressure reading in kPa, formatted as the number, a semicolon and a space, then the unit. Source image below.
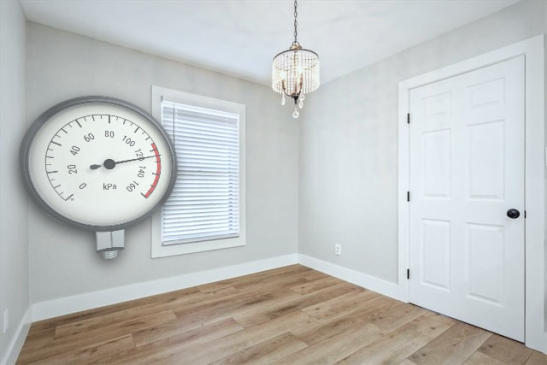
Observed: 125; kPa
